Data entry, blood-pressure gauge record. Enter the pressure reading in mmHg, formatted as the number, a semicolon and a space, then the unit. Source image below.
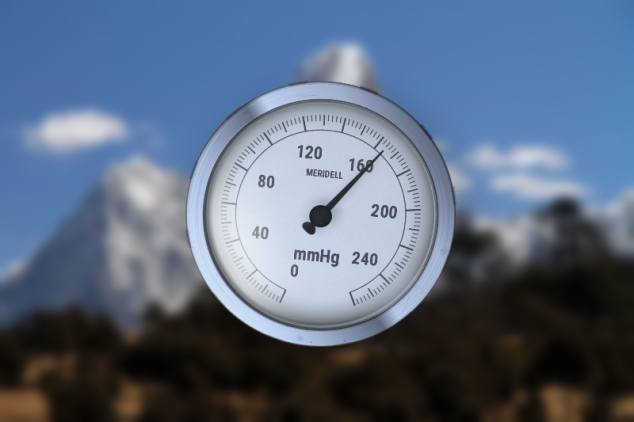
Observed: 164; mmHg
